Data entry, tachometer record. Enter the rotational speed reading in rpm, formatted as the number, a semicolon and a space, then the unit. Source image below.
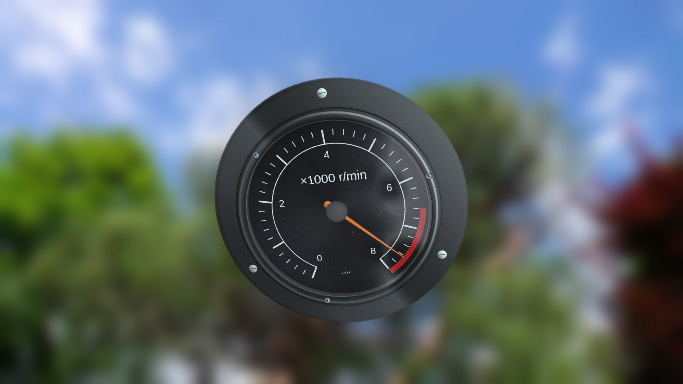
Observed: 7600; rpm
